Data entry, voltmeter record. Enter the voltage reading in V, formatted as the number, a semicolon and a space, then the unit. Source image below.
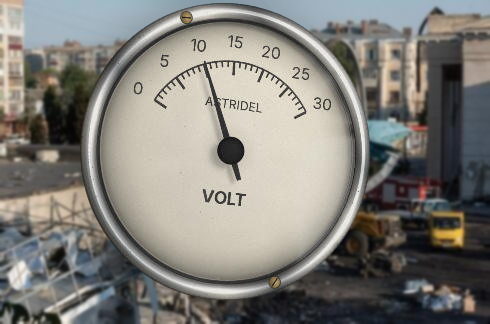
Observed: 10; V
